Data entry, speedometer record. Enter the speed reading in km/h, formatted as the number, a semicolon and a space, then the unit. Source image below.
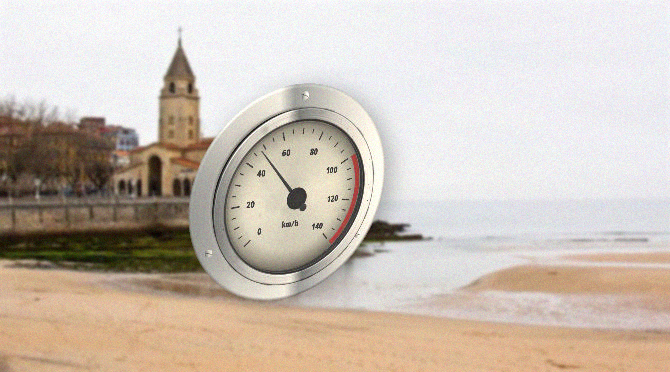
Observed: 47.5; km/h
